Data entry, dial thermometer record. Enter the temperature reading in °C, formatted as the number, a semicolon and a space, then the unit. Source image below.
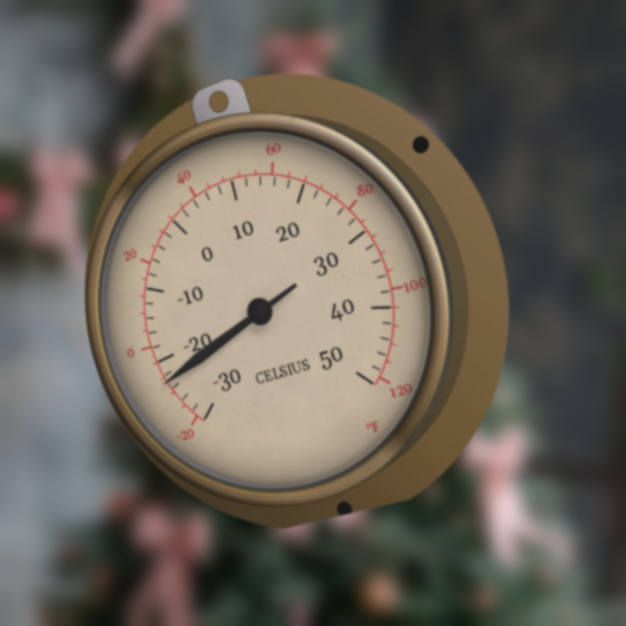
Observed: -23; °C
